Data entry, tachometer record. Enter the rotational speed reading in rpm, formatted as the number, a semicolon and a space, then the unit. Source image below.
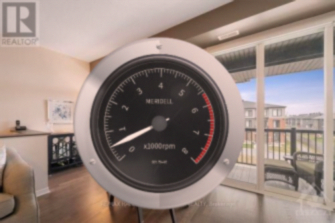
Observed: 500; rpm
